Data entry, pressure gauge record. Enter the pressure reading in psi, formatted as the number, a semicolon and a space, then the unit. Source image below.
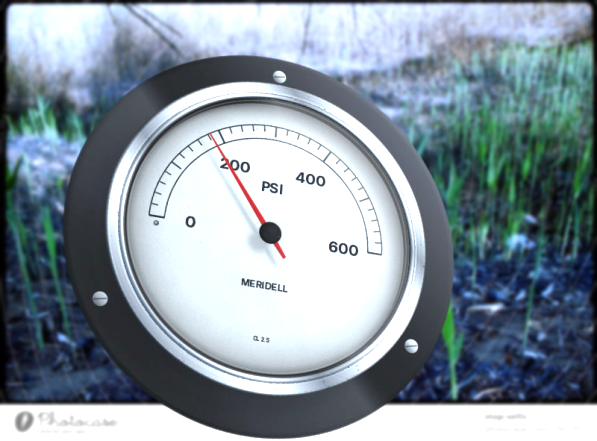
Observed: 180; psi
